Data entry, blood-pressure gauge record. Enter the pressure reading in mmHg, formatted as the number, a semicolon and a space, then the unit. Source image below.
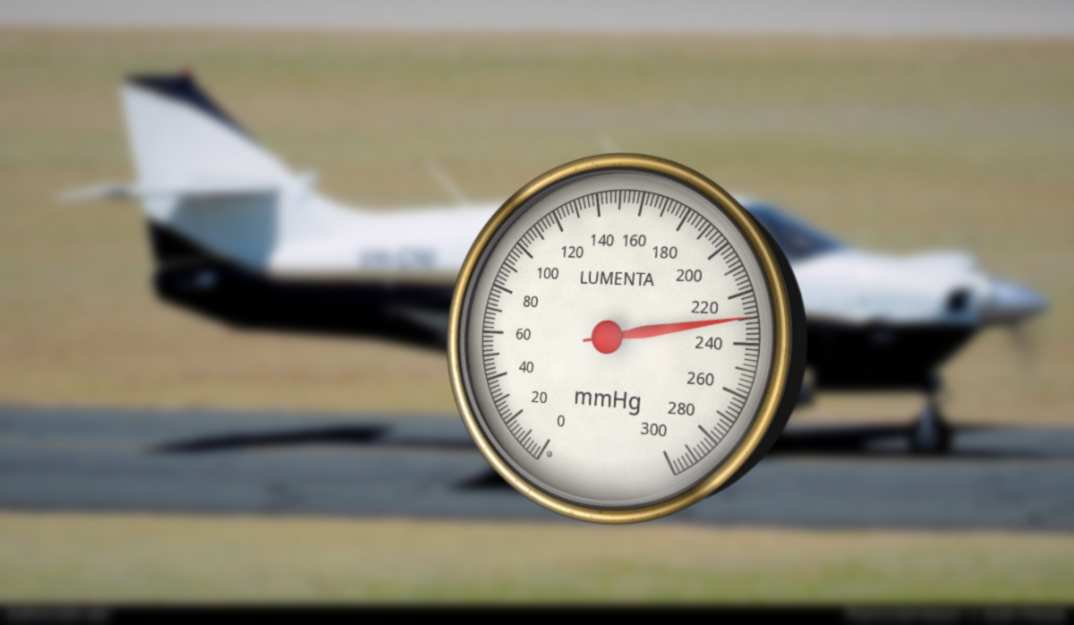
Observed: 230; mmHg
